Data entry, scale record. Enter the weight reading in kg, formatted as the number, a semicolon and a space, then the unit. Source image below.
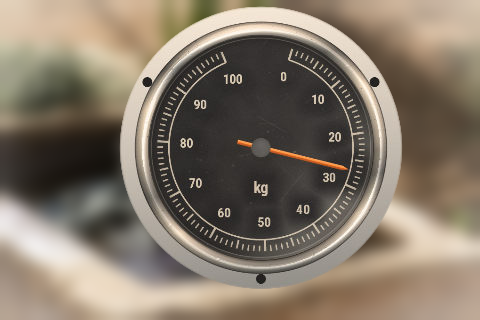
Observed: 27; kg
